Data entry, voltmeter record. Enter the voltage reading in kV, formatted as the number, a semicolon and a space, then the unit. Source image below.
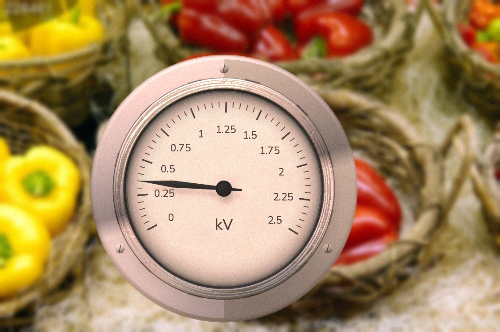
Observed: 0.35; kV
